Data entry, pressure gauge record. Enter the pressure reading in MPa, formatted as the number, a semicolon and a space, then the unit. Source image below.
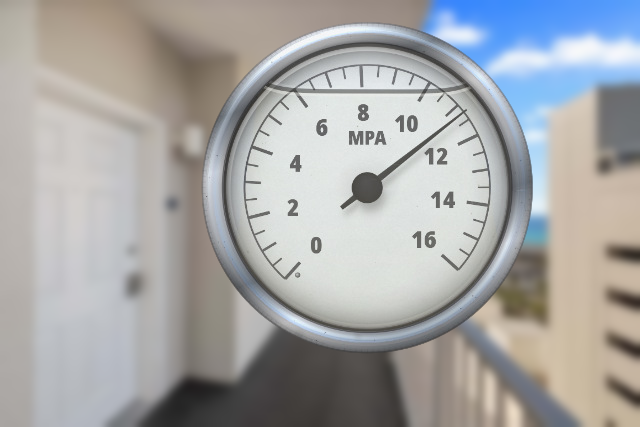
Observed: 11.25; MPa
